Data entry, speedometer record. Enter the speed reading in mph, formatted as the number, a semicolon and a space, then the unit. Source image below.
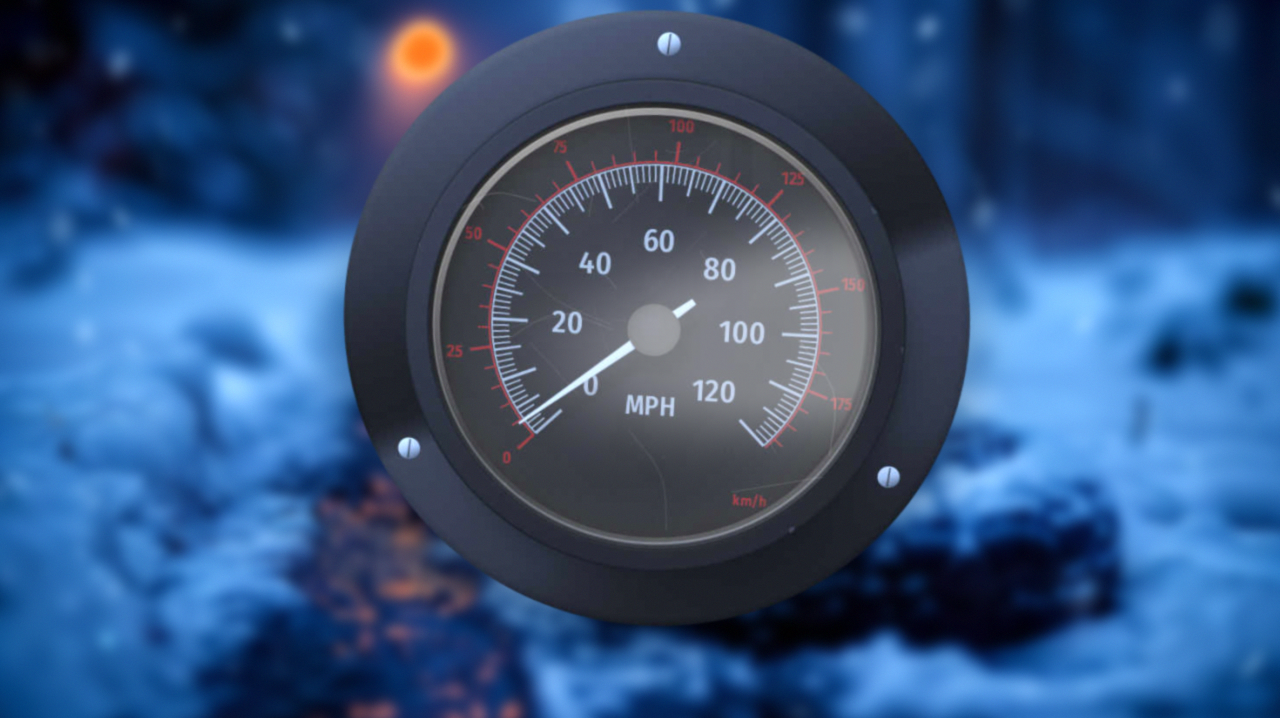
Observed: 3; mph
